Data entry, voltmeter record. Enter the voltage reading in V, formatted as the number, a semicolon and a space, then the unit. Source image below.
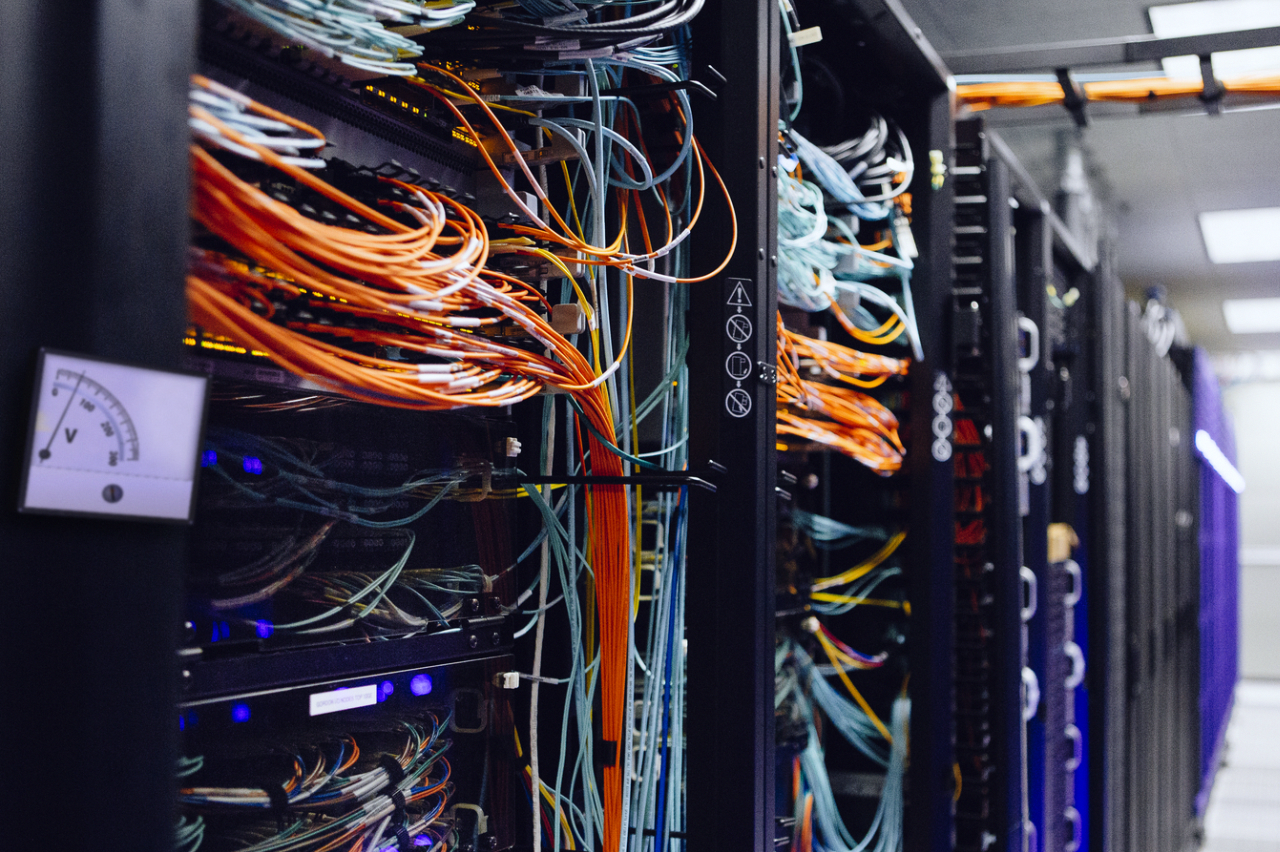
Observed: 50; V
